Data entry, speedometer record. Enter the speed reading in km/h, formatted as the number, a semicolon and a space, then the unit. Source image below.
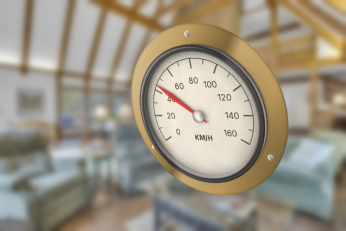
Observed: 45; km/h
